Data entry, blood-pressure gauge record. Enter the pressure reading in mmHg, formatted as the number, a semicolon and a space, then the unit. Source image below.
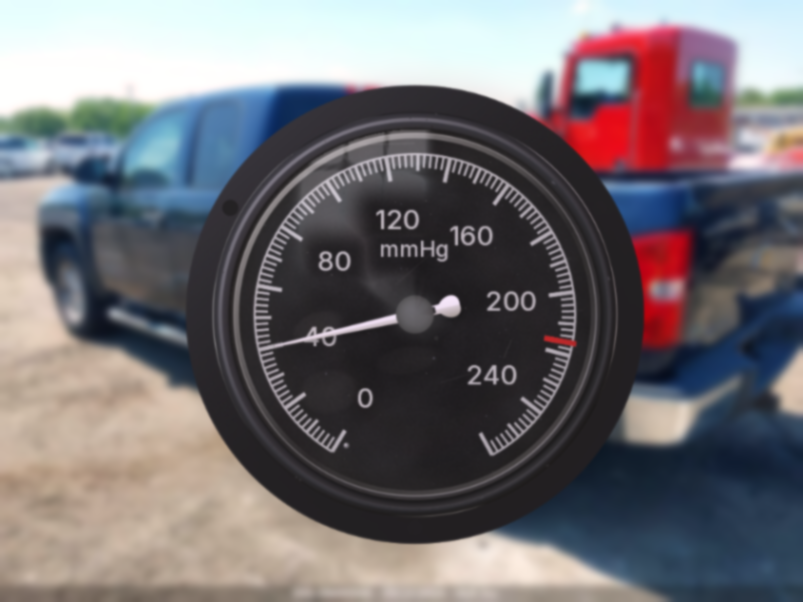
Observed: 40; mmHg
